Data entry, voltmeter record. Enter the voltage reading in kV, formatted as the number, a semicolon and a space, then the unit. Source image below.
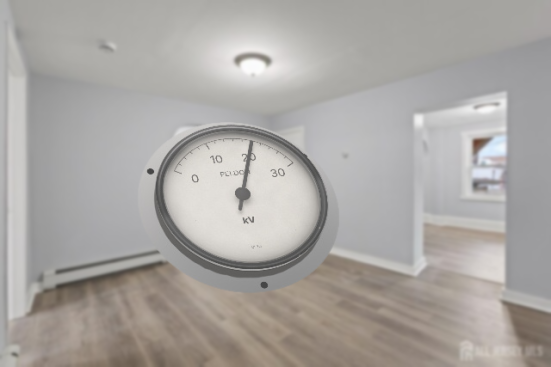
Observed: 20; kV
